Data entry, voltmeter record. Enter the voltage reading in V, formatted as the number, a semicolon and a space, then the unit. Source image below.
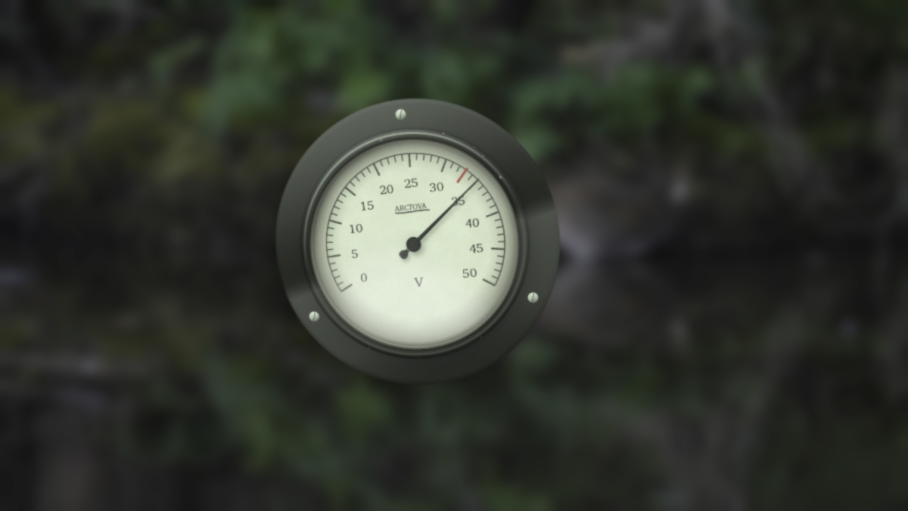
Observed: 35; V
